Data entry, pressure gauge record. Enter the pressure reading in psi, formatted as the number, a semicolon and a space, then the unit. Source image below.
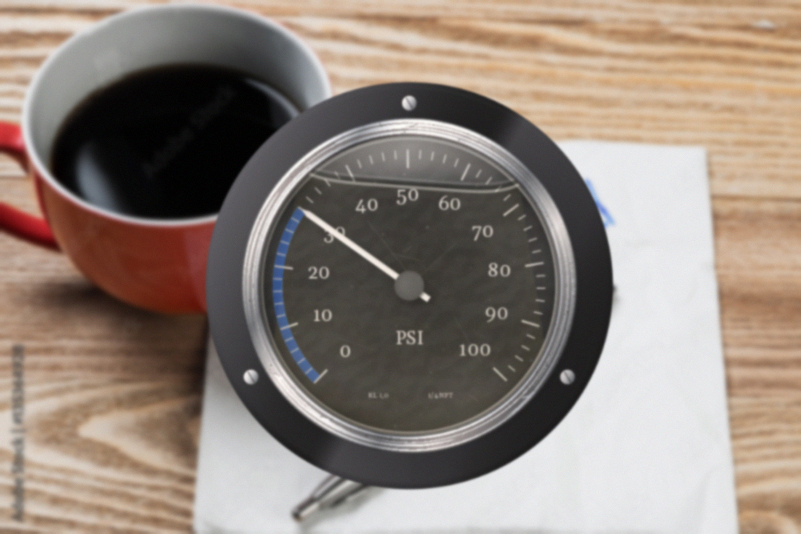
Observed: 30; psi
